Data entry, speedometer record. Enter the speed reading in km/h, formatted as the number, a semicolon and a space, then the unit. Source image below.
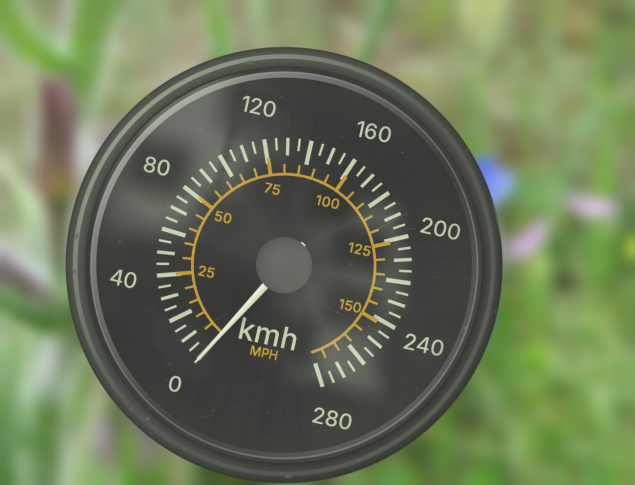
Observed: 0; km/h
